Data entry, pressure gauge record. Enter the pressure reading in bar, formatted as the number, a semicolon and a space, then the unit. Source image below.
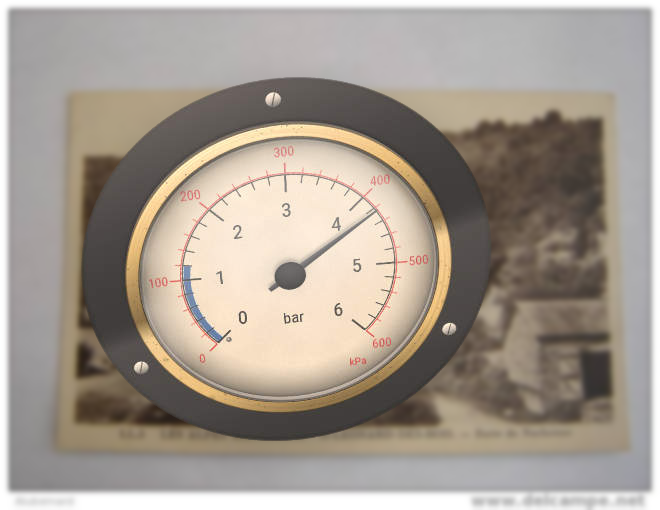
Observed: 4.2; bar
